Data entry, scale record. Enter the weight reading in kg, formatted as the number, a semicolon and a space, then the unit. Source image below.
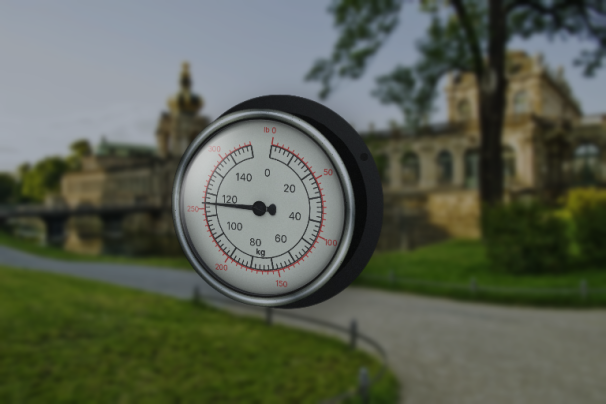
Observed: 116; kg
